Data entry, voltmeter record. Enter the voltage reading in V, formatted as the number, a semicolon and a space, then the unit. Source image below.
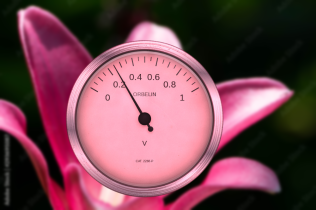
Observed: 0.25; V
